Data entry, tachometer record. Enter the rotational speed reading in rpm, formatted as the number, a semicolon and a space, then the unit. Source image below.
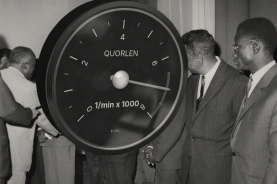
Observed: 7000; rpm
